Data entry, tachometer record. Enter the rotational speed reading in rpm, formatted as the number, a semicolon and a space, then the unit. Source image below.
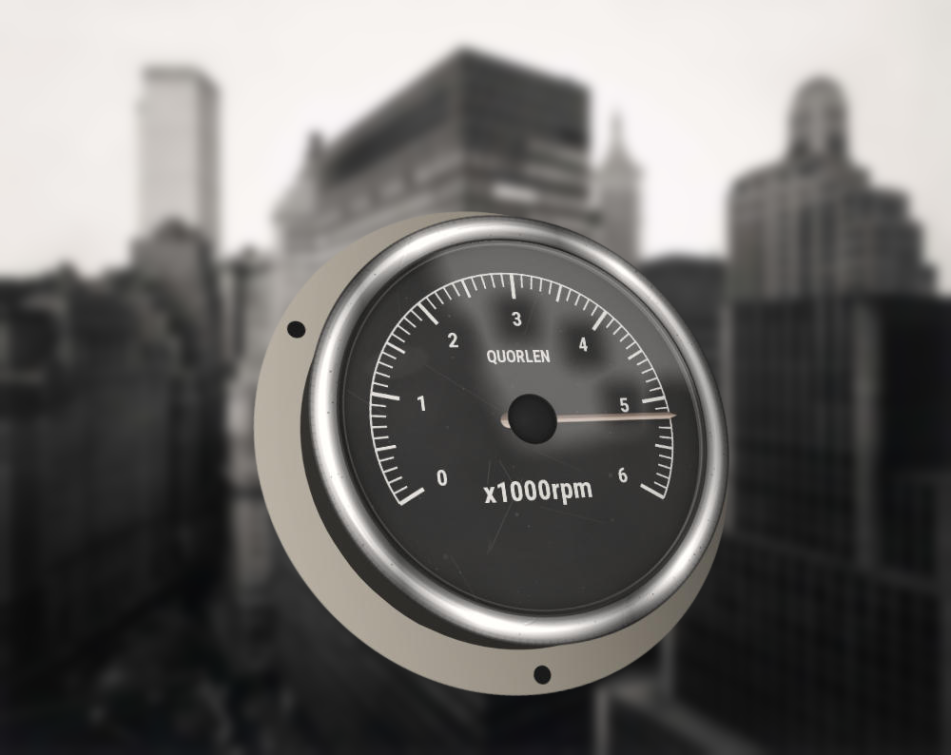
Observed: 5200; rpm
